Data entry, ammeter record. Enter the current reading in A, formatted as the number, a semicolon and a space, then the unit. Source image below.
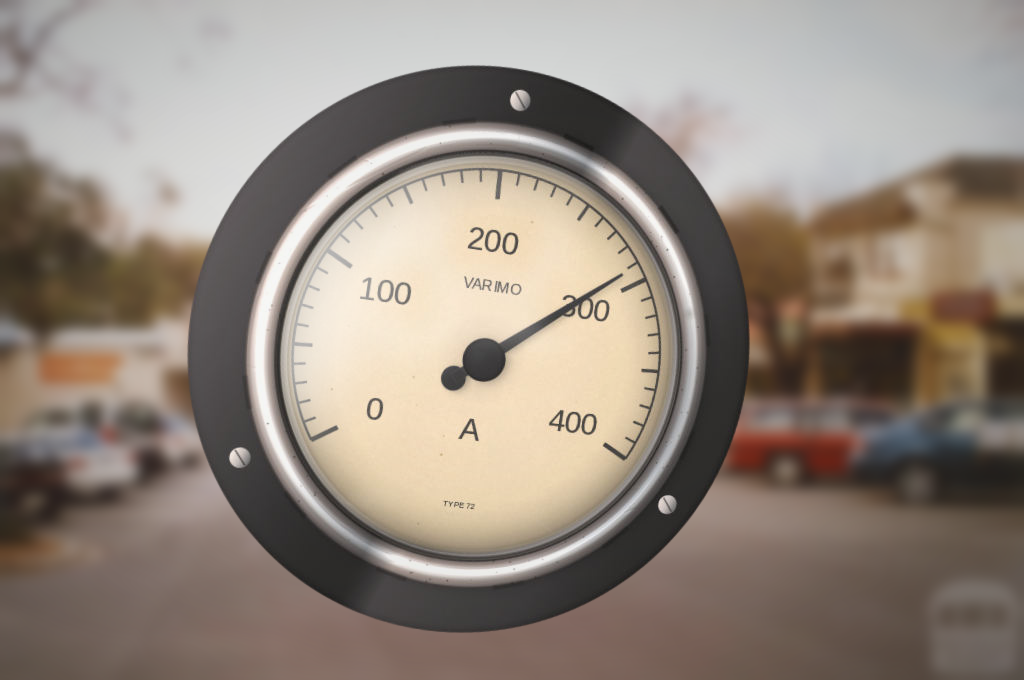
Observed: 290; A
